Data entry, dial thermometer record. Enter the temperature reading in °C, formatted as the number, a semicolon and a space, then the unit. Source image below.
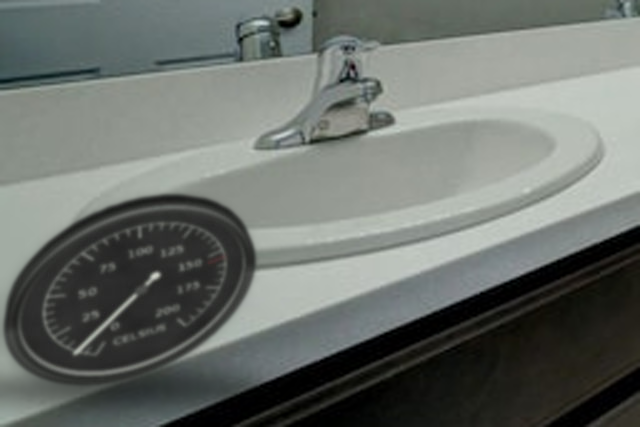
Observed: 10; °C
